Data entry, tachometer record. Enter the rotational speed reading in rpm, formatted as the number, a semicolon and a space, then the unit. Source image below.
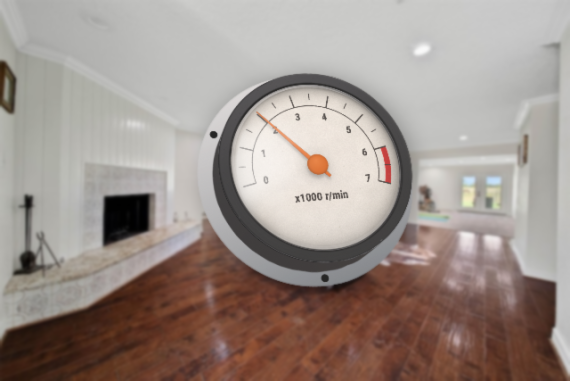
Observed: 2000; rpm
